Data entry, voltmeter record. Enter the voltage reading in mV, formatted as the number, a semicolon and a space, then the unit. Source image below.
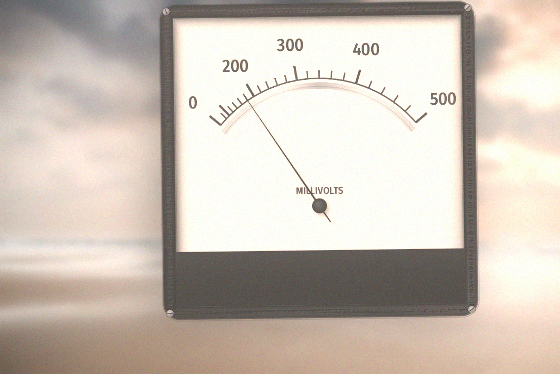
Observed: 180; mV
